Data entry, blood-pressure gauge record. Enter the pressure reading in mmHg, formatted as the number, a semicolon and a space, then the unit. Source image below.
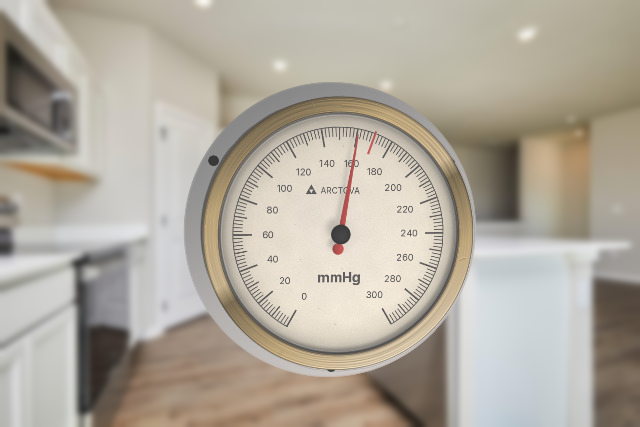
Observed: 160; mmHg
